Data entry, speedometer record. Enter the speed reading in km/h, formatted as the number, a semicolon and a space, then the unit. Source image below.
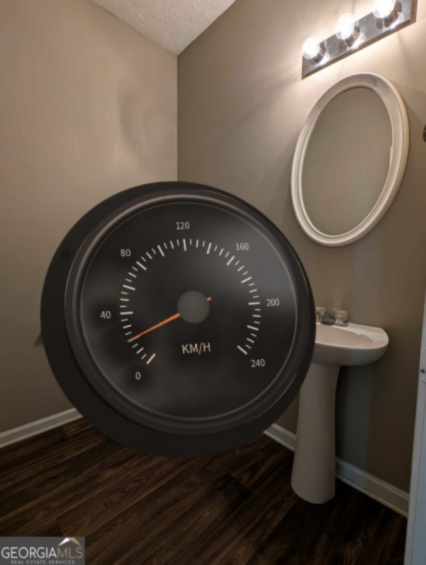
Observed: 20; km/h
